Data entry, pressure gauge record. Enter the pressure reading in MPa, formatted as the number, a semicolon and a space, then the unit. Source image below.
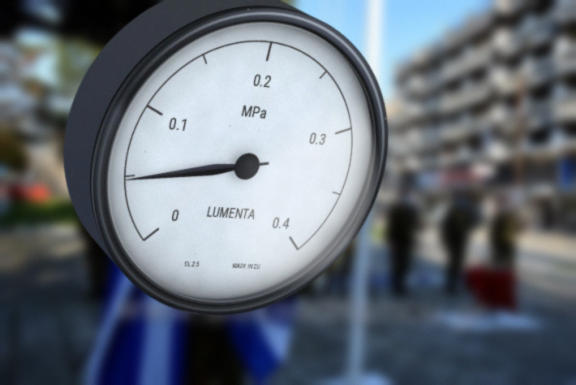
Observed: 0.05; MPa
